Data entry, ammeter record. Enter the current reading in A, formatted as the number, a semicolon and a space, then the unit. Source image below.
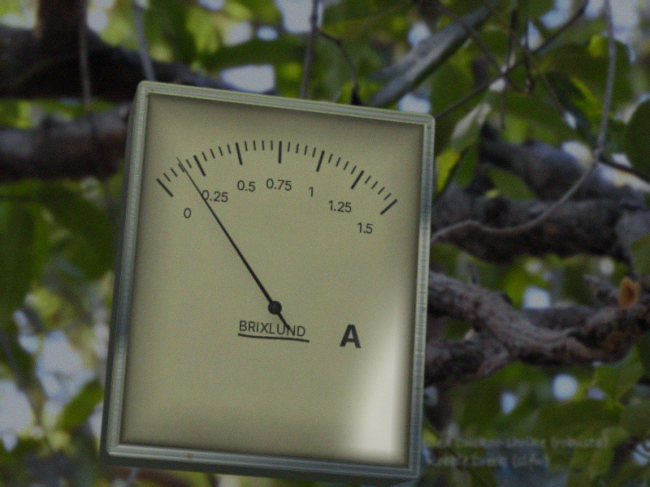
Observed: 0.15; A
